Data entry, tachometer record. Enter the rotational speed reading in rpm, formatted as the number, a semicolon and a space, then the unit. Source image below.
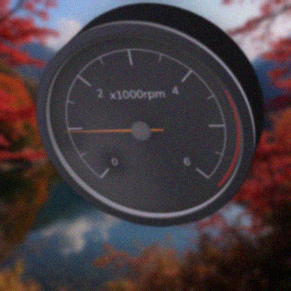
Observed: 1000; rpm
